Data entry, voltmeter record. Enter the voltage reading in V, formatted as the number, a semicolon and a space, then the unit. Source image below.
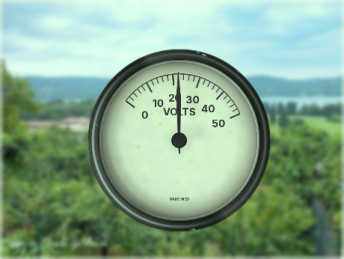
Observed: 22; V
